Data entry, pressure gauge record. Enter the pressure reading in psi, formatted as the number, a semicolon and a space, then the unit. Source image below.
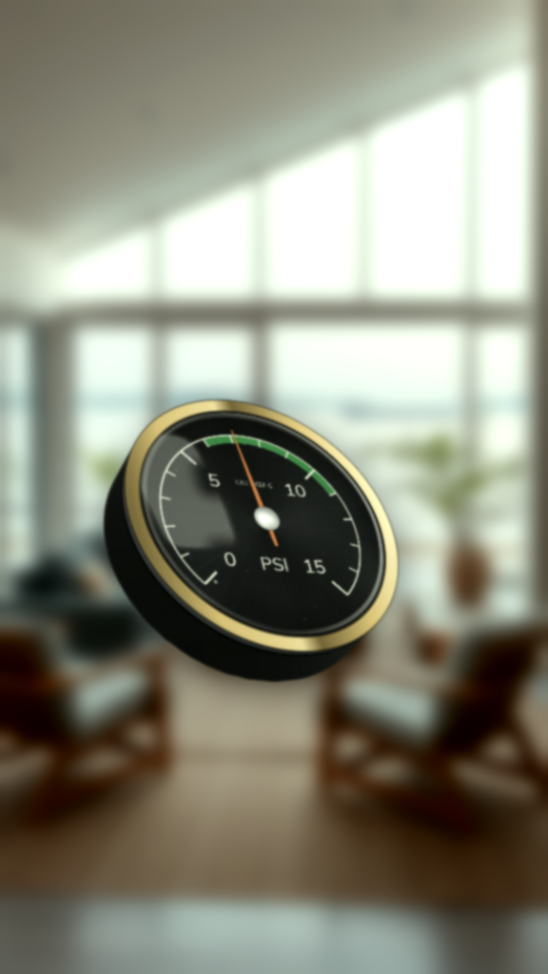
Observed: 7; psi
